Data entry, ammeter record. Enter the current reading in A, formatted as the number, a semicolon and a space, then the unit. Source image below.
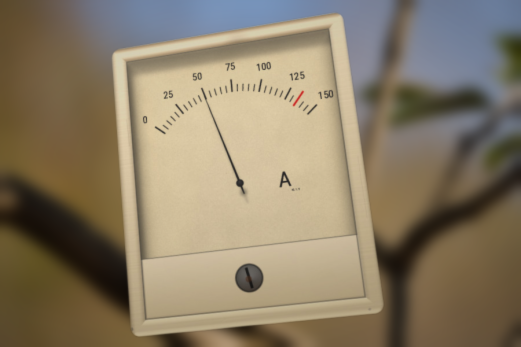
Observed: 50; A
